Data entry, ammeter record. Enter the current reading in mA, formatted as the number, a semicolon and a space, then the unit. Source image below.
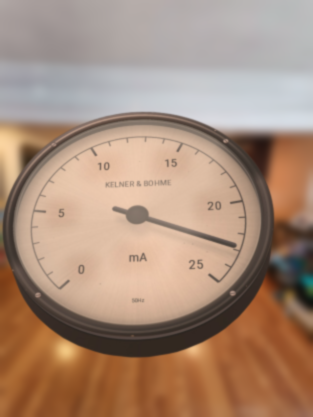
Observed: 23; mA
